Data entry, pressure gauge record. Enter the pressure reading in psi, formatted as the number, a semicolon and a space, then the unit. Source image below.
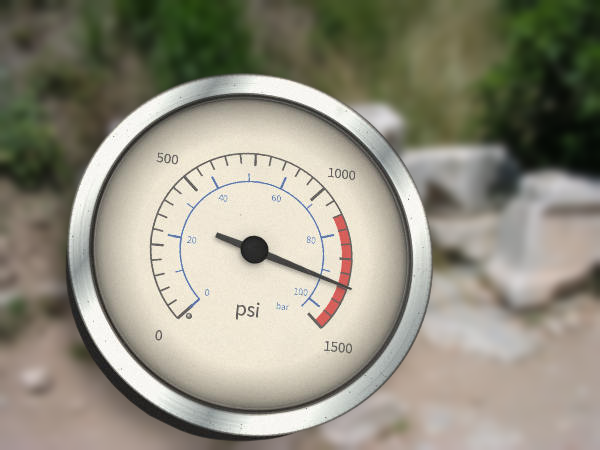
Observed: 1350; psi
